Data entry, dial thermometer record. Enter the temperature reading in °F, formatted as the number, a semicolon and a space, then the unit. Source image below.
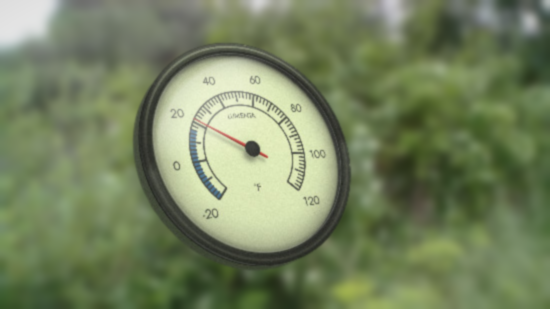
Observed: 20; °F
